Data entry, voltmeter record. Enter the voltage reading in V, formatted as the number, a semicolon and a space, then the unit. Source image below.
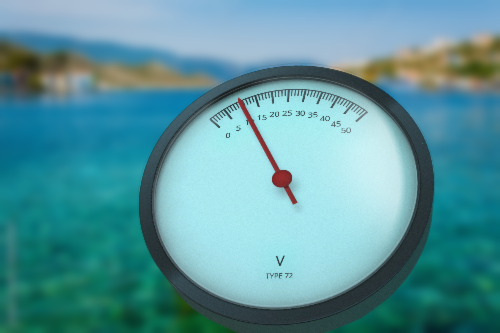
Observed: 10; V
